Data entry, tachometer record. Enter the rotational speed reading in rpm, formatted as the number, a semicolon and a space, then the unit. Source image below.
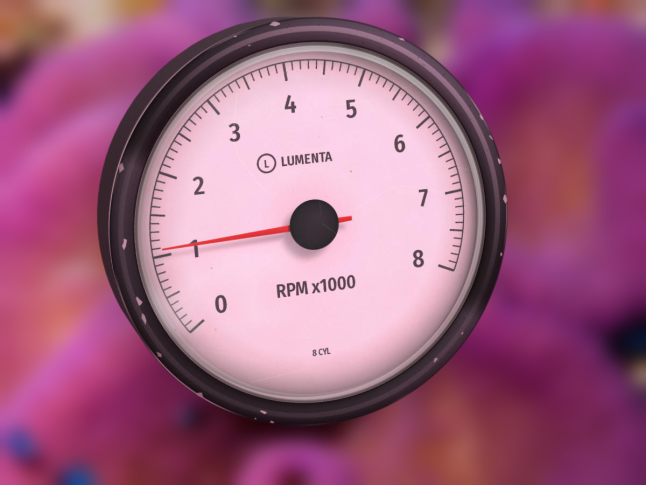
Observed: 1100; rpm
